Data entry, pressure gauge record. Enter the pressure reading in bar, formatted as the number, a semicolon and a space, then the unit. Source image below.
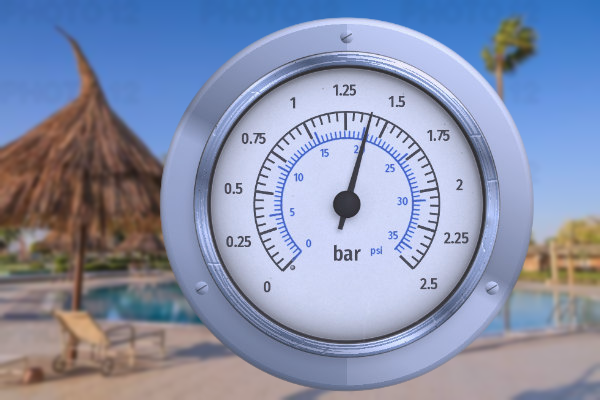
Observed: 1.4; bar
